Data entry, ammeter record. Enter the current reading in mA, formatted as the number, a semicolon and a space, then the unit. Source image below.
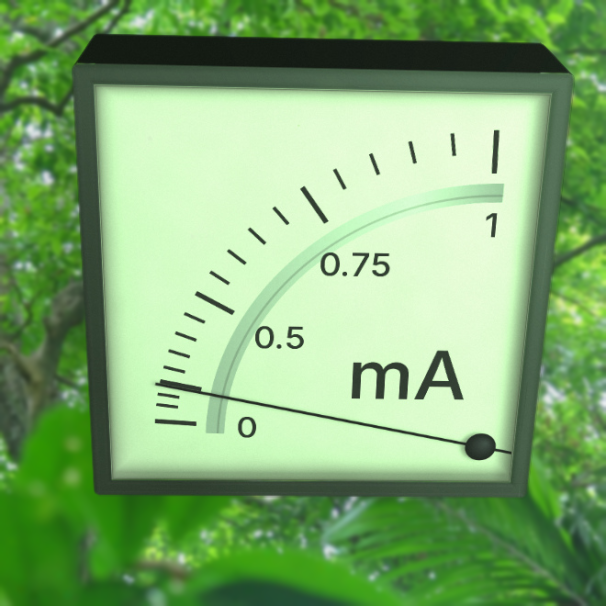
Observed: 0.25; mA
